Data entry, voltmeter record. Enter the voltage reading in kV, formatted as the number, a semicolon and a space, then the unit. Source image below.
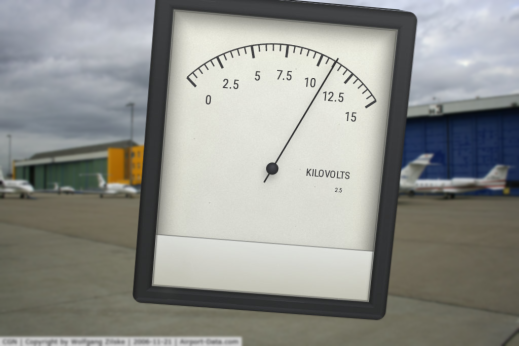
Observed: 11; kV
